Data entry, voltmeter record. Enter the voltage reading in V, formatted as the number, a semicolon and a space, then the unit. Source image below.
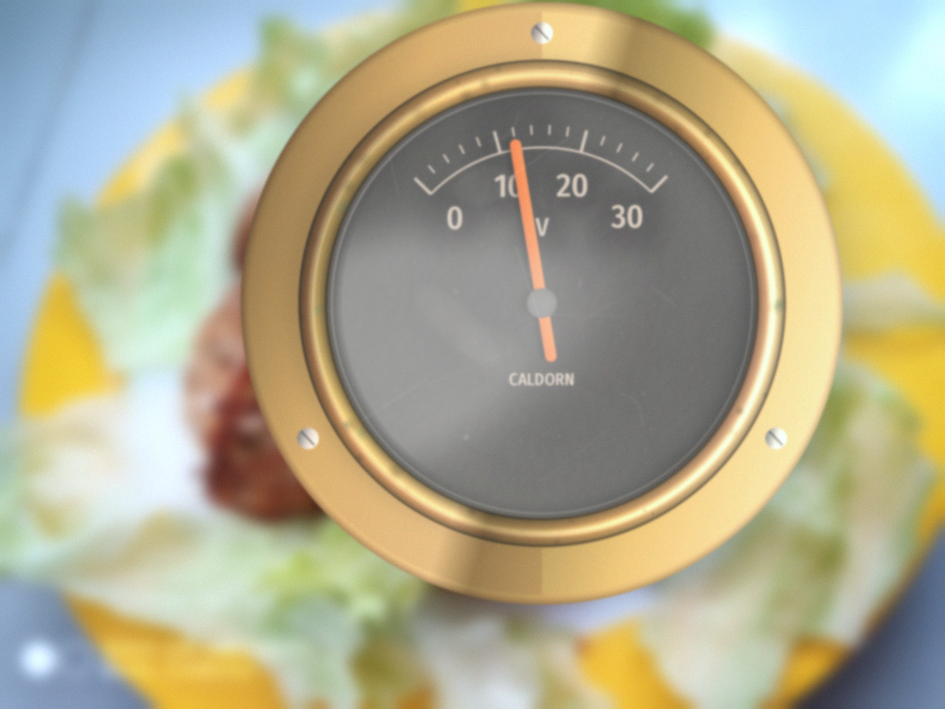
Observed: 12; V
